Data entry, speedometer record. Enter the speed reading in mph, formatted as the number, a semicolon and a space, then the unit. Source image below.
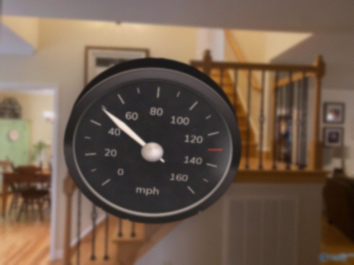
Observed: 50; mph
